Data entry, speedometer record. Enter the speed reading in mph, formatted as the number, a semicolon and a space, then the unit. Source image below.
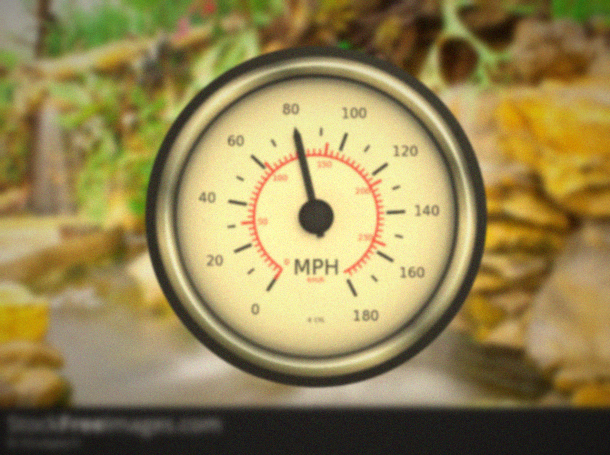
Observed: 80; mph
